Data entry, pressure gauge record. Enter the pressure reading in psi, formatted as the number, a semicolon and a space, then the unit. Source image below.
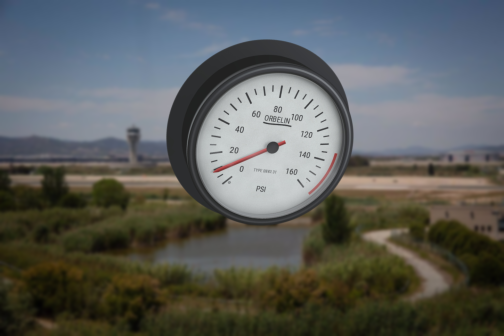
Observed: 10; psi
